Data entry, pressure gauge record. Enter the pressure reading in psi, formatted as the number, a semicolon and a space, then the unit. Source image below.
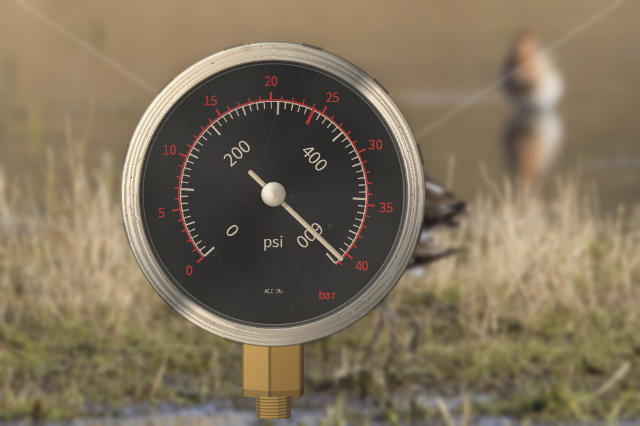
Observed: 590; psi
